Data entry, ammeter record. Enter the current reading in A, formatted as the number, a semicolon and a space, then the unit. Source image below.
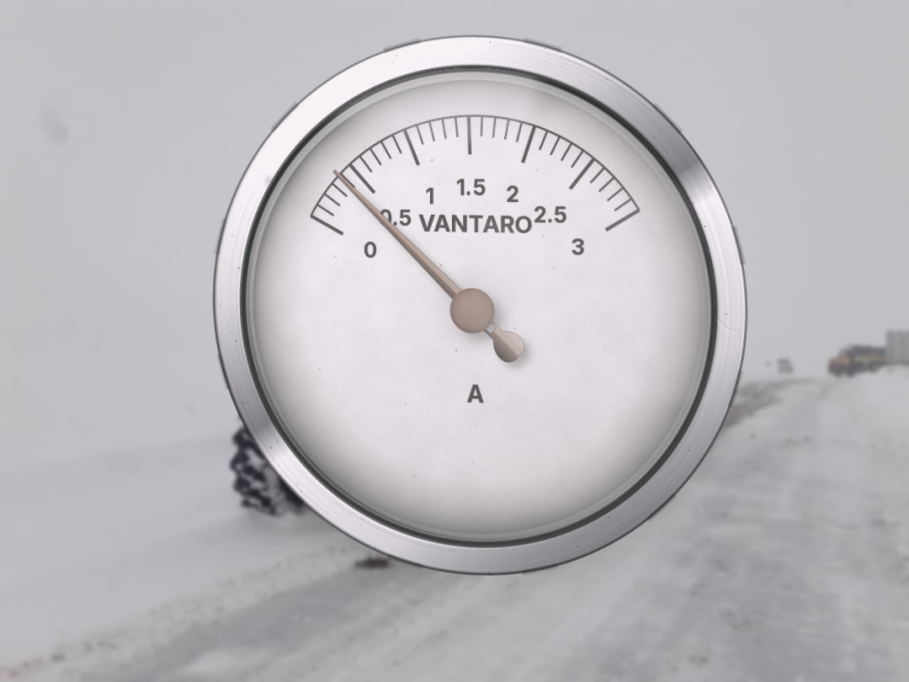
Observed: 0.4; A
